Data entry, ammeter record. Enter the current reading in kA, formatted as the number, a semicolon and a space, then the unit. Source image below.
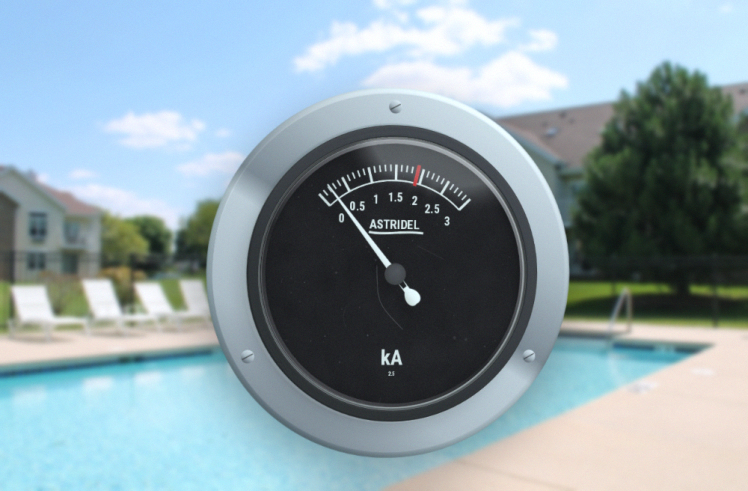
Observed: 0.2; kA
